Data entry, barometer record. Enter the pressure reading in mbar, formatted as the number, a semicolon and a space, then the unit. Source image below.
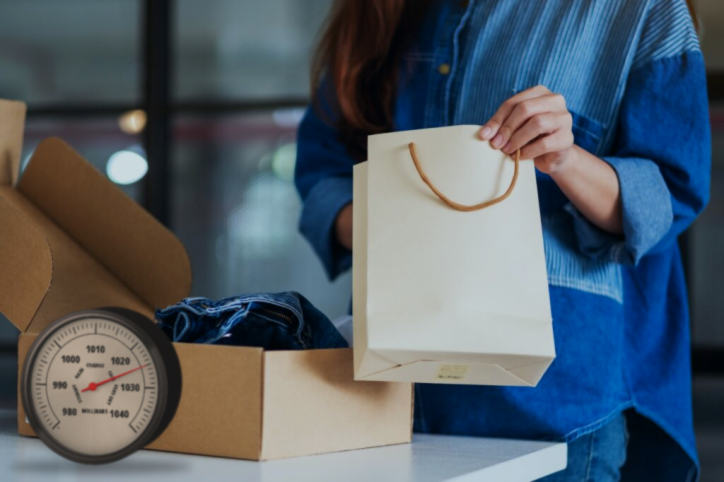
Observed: 1025; mbar
